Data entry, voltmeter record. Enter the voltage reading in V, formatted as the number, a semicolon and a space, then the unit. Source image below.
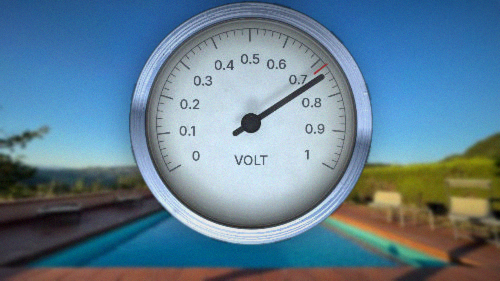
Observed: 0.74; V
